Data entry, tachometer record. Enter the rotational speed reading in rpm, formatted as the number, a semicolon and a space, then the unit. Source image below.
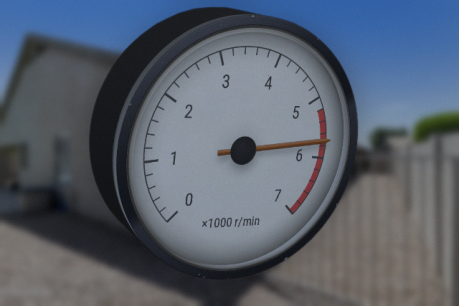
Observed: 5700; rpm
